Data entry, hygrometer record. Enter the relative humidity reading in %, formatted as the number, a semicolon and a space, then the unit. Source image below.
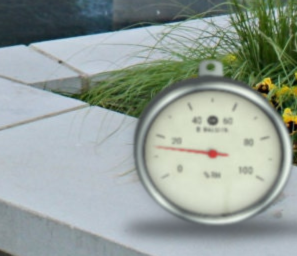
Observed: 15; %
